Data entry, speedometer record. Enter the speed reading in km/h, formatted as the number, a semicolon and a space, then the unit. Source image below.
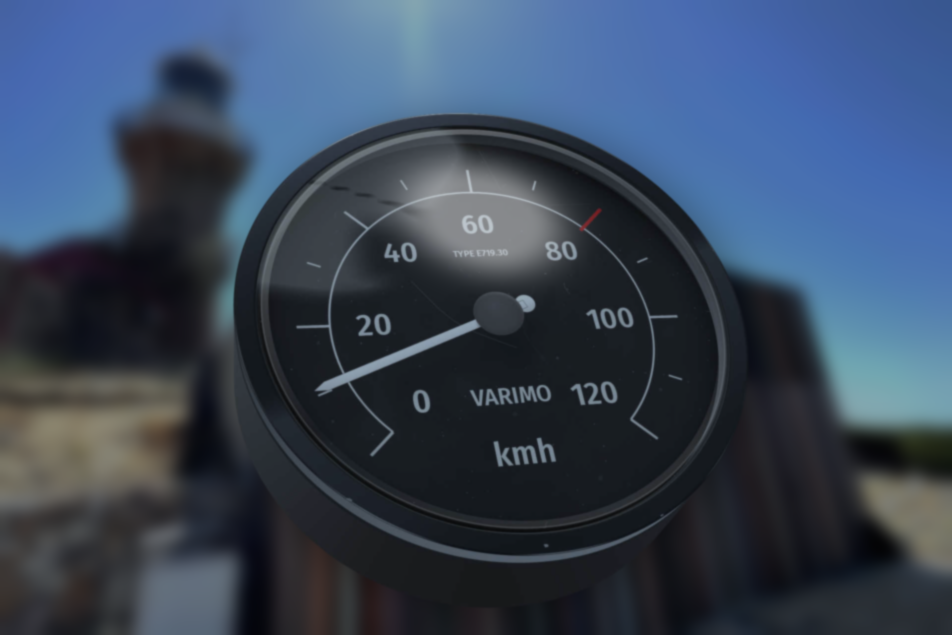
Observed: 10; km/h
